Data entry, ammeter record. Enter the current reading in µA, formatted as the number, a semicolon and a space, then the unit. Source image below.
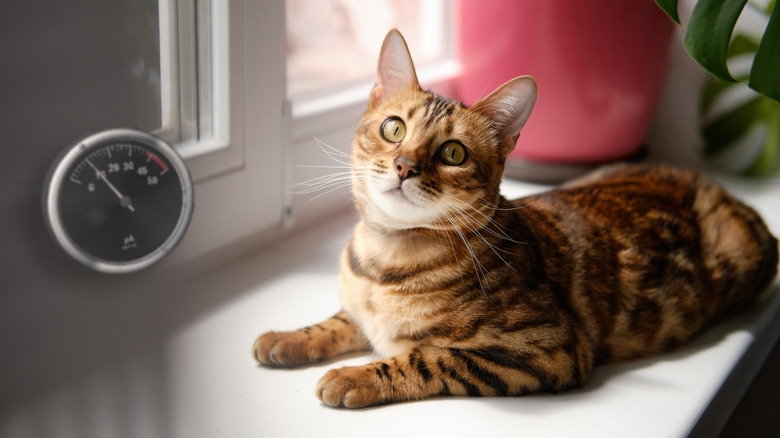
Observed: 10; µA
